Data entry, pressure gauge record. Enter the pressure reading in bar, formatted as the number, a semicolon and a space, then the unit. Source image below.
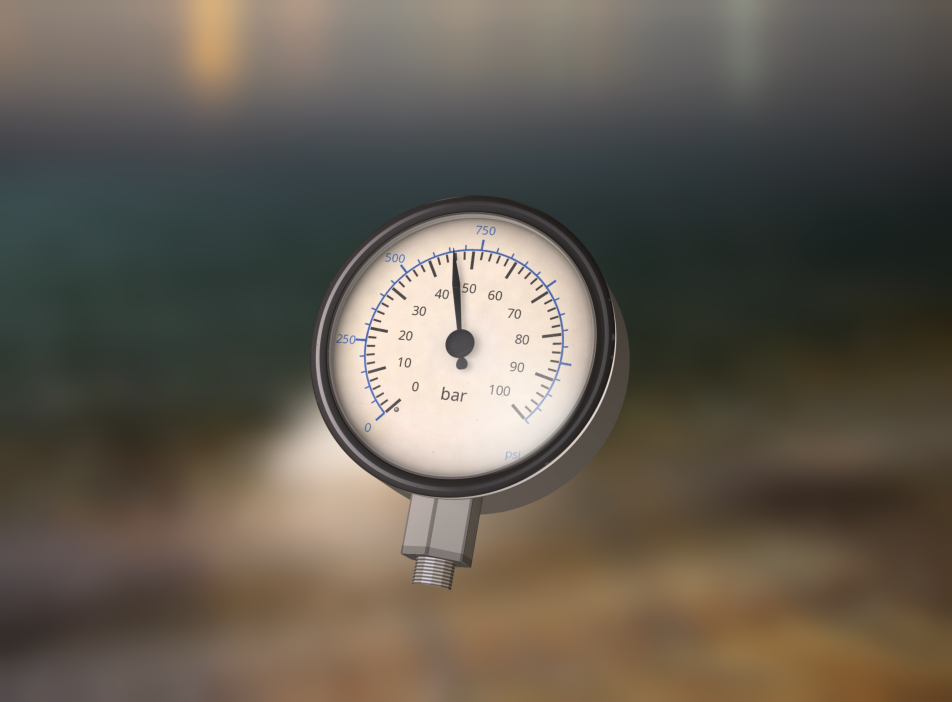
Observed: 46; bar
